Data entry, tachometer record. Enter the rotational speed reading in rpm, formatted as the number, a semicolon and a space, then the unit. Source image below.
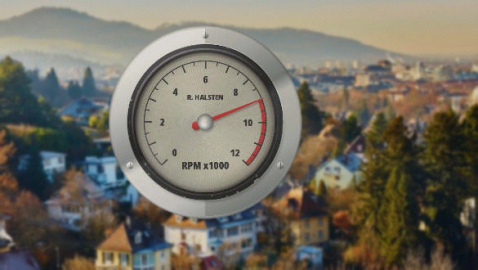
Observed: 9000; rpm
